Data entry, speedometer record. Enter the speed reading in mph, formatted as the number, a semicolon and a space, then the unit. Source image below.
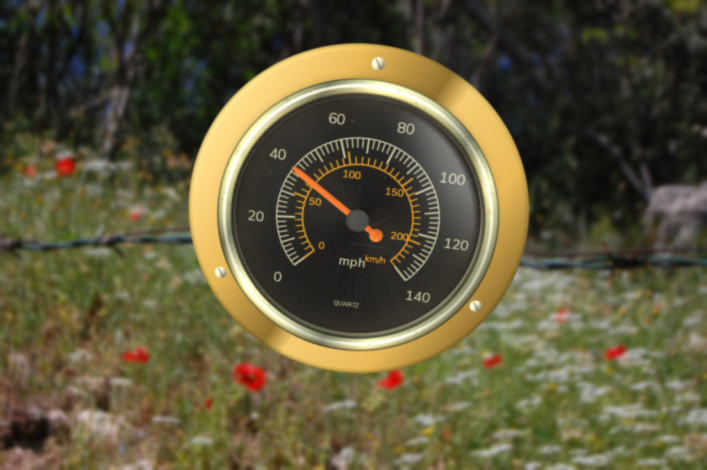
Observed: 40; mph
